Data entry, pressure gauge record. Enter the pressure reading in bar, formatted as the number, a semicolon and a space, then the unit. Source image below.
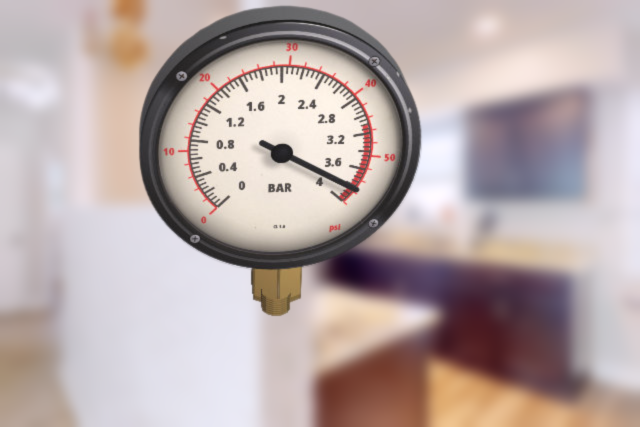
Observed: 3.8; bar
